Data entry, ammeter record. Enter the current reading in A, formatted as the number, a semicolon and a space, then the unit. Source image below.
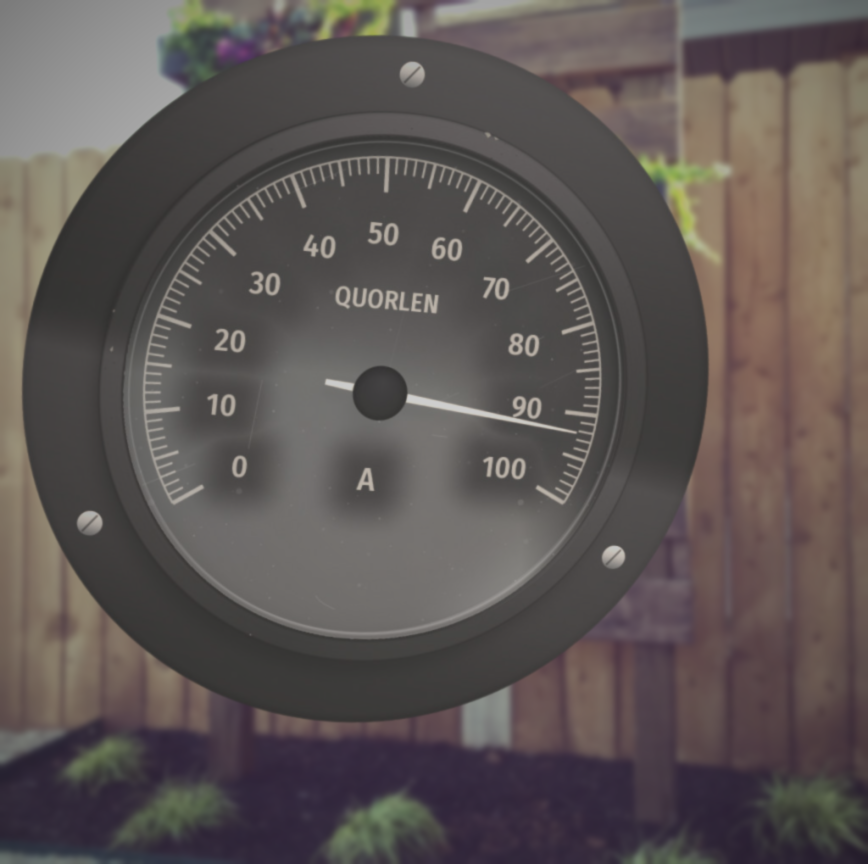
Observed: 92; A
